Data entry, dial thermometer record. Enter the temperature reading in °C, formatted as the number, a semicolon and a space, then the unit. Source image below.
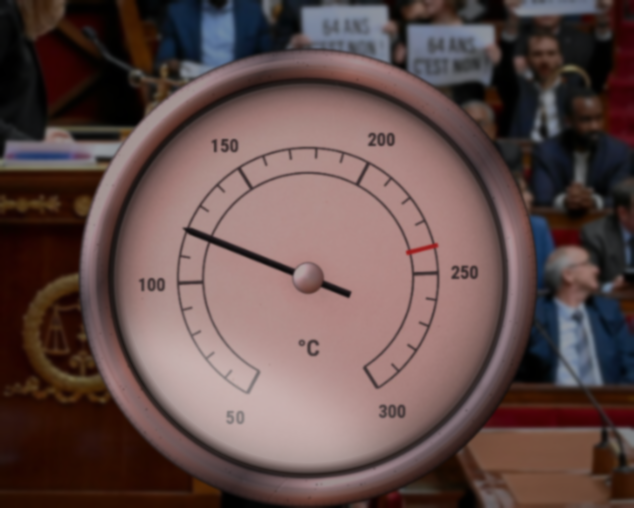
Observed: 120; °C
